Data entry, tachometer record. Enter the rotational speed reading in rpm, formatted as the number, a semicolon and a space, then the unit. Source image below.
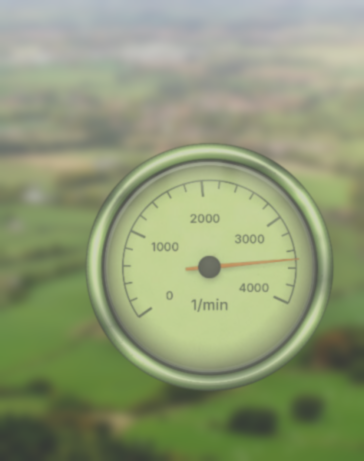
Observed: 3500; rpm
